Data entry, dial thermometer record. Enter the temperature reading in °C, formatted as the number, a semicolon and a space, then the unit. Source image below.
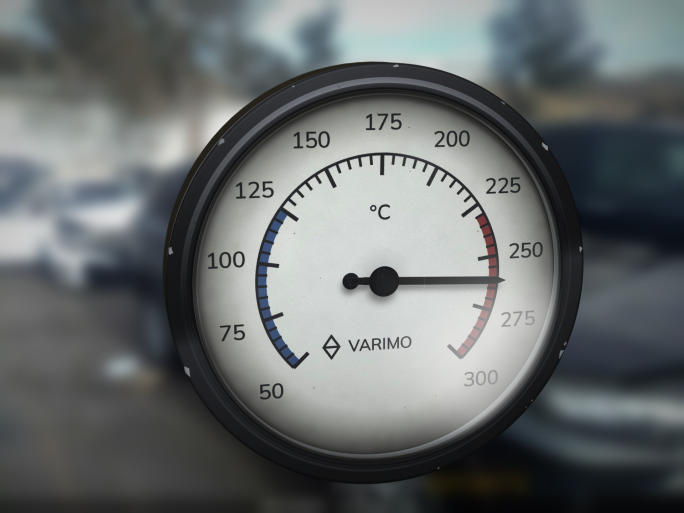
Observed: 260; °C
